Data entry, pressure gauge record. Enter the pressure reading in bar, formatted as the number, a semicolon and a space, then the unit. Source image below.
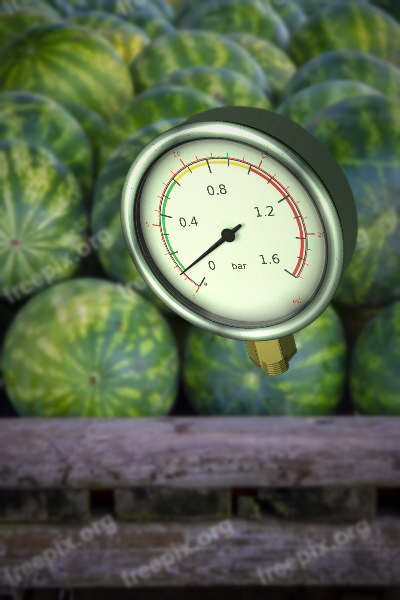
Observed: 0.1; bar
